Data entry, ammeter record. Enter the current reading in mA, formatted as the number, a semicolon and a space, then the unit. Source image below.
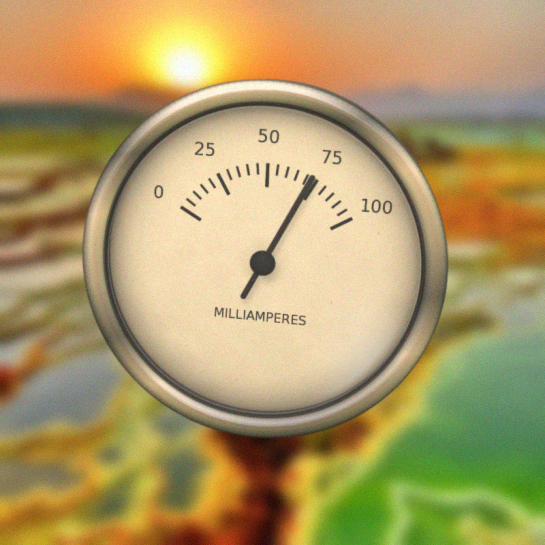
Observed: 72.5; mA
